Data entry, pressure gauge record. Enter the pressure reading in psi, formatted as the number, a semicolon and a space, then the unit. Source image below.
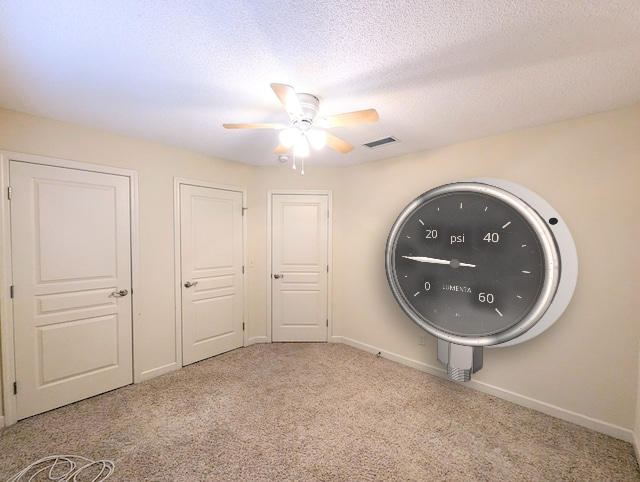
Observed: 10; psi
